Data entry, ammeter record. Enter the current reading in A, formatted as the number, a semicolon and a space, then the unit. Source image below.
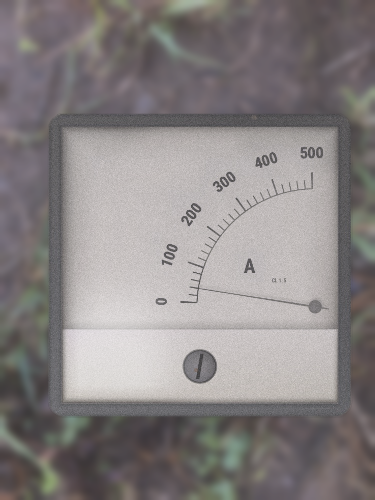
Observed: 40; A
